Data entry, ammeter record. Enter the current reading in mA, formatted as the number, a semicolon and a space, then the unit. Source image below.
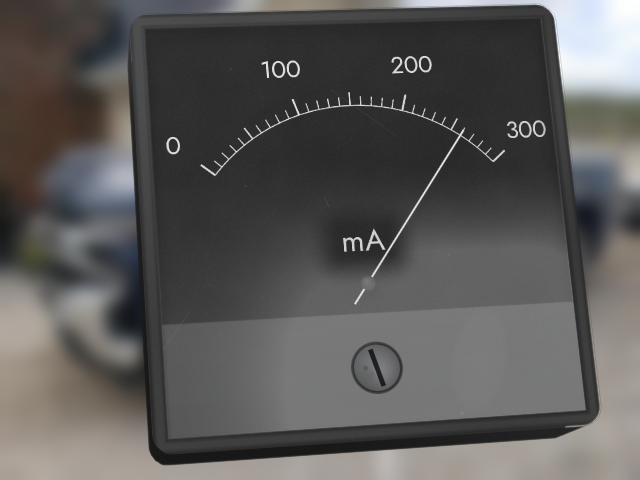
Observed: 260; mA
